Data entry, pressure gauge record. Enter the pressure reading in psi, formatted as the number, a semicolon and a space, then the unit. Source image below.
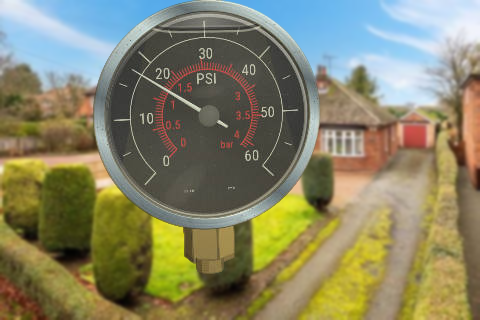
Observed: 17.5; psi
